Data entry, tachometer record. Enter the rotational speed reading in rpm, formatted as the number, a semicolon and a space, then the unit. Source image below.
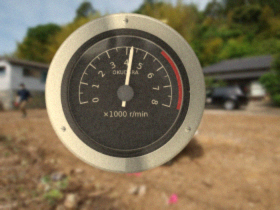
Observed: 4250; rpm
